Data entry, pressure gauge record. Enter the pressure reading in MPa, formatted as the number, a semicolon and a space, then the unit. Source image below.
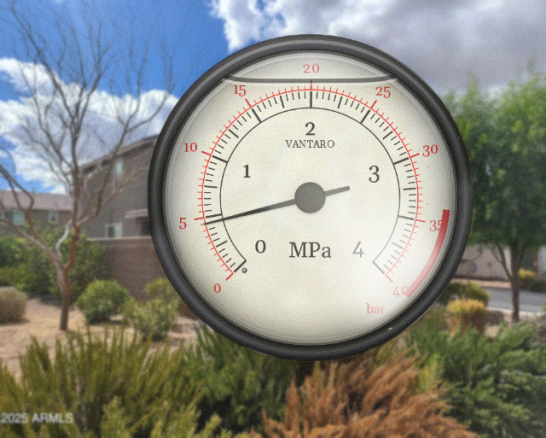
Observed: 0.45; MPa
